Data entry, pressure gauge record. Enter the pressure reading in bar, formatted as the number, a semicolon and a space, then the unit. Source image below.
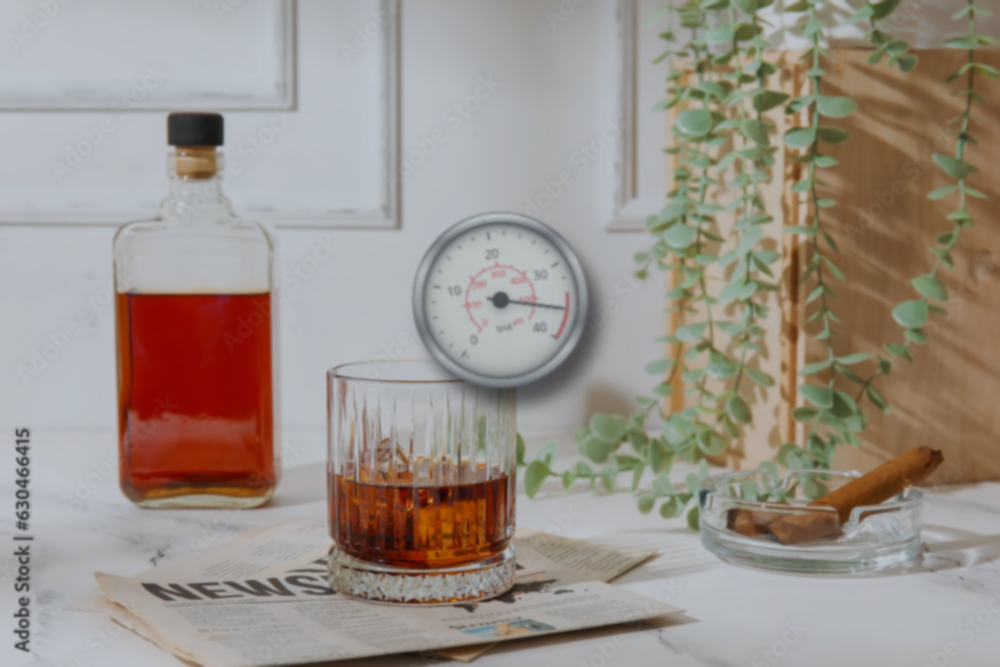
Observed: 36; bar
